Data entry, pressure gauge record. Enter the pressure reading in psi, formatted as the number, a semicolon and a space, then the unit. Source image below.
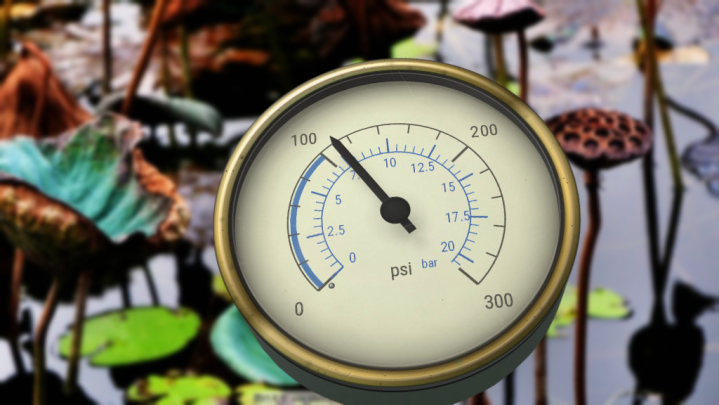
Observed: 110; psi
